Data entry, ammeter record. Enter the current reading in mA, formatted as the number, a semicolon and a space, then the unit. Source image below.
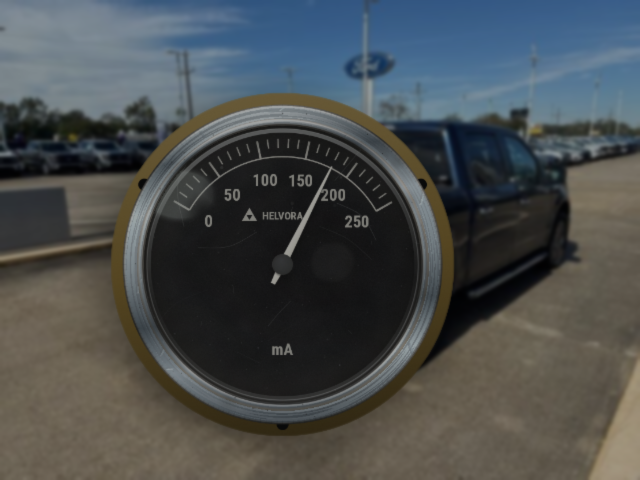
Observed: 180; mA
